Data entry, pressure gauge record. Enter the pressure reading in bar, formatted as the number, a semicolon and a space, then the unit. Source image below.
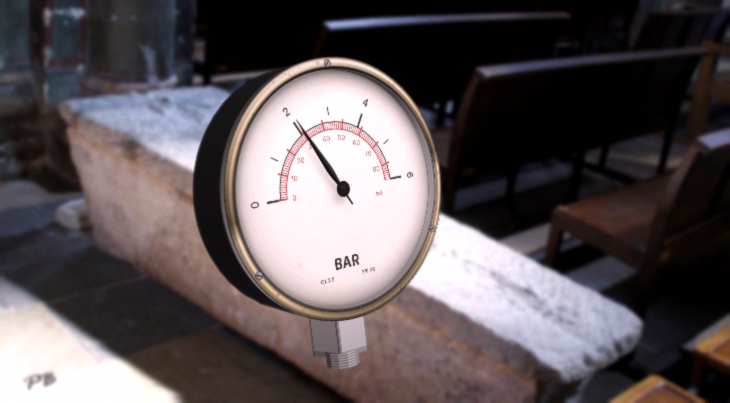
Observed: 2; bar
